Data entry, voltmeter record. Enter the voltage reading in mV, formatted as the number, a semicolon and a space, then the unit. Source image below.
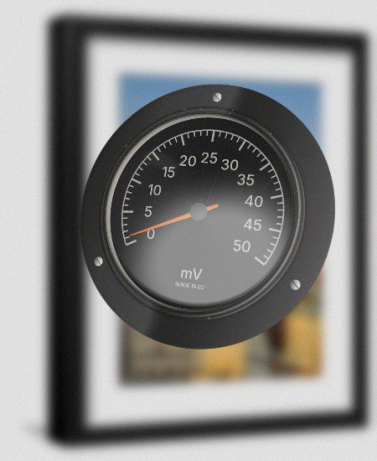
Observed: 1; mV
